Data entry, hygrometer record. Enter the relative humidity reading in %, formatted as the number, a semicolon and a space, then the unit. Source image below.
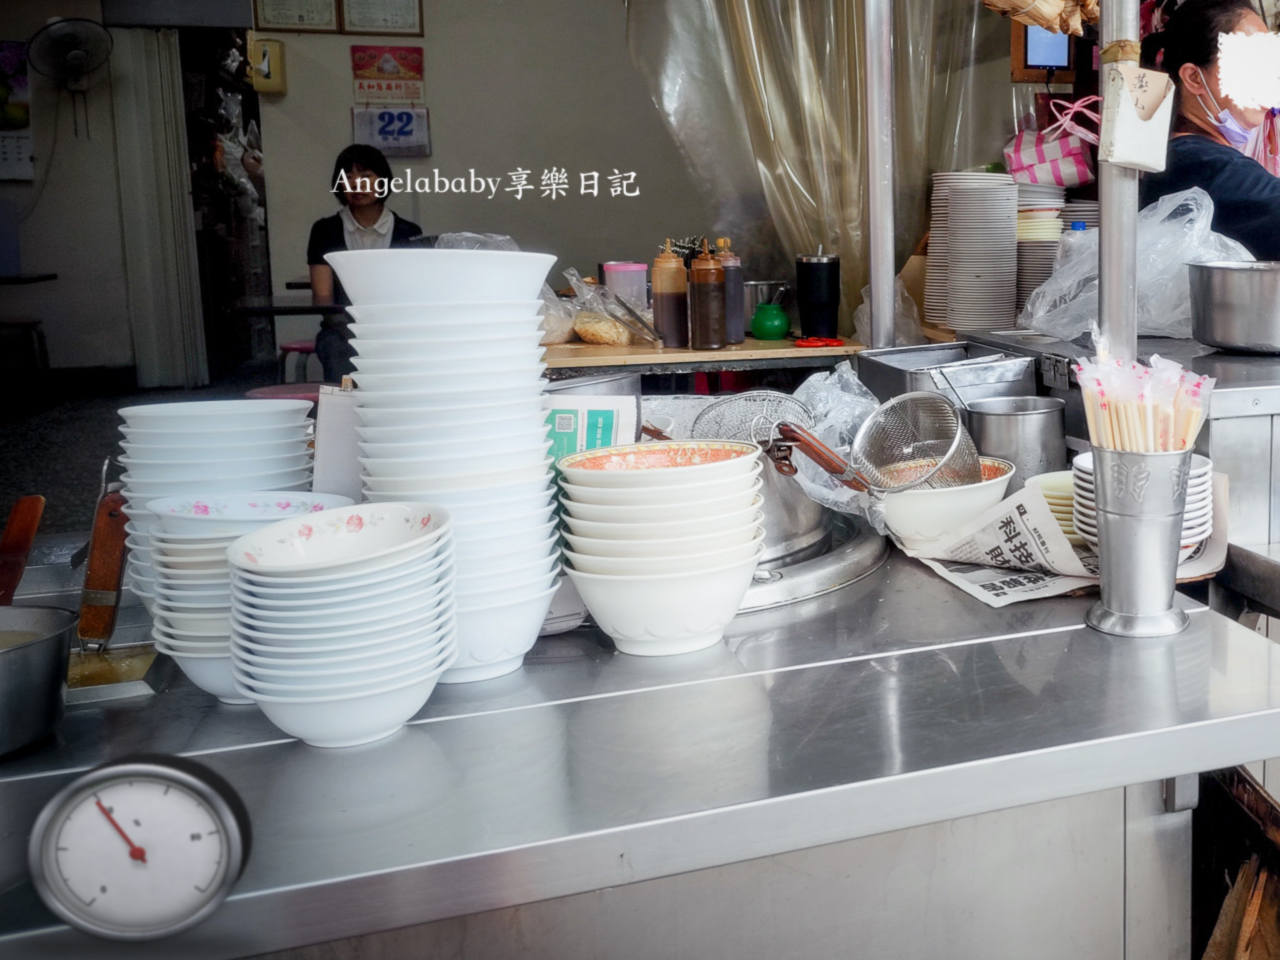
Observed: 40; %
